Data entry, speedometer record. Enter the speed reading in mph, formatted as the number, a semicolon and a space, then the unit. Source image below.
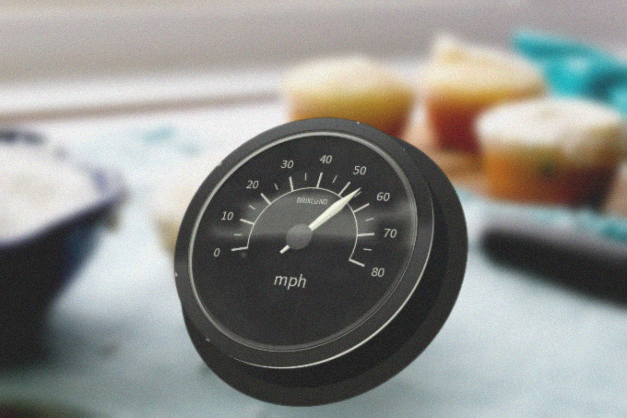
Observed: 55; mph
